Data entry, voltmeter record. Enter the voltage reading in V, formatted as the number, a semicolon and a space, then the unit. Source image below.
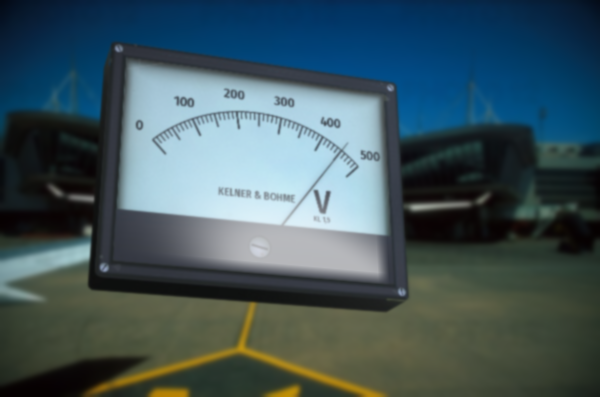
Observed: 450; V
